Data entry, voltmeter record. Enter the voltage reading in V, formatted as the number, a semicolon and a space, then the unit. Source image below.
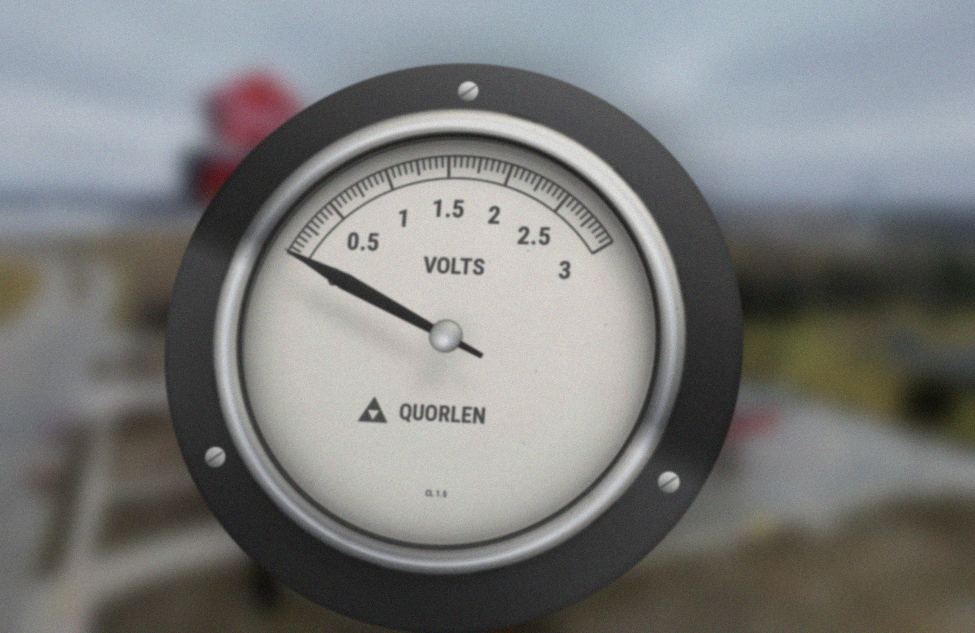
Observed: 0; V
